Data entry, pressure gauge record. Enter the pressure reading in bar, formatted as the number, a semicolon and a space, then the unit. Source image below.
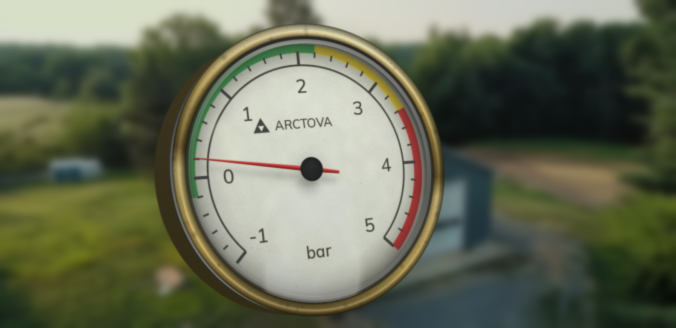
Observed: 0.2; bar
